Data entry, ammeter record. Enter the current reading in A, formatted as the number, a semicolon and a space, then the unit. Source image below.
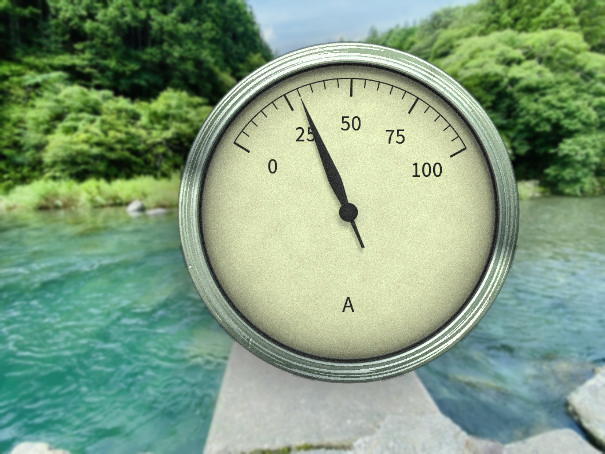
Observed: 30; A
